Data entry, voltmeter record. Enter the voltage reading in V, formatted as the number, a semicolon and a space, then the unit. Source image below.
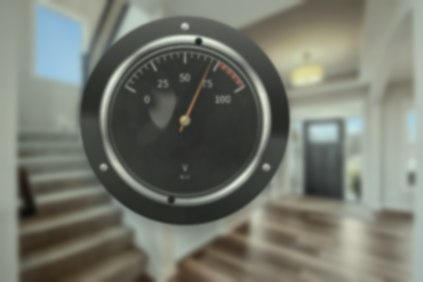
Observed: 70; V
